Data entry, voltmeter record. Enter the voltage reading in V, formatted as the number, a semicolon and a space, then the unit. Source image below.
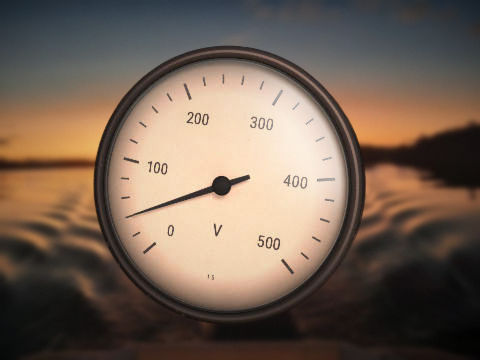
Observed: 40; V
